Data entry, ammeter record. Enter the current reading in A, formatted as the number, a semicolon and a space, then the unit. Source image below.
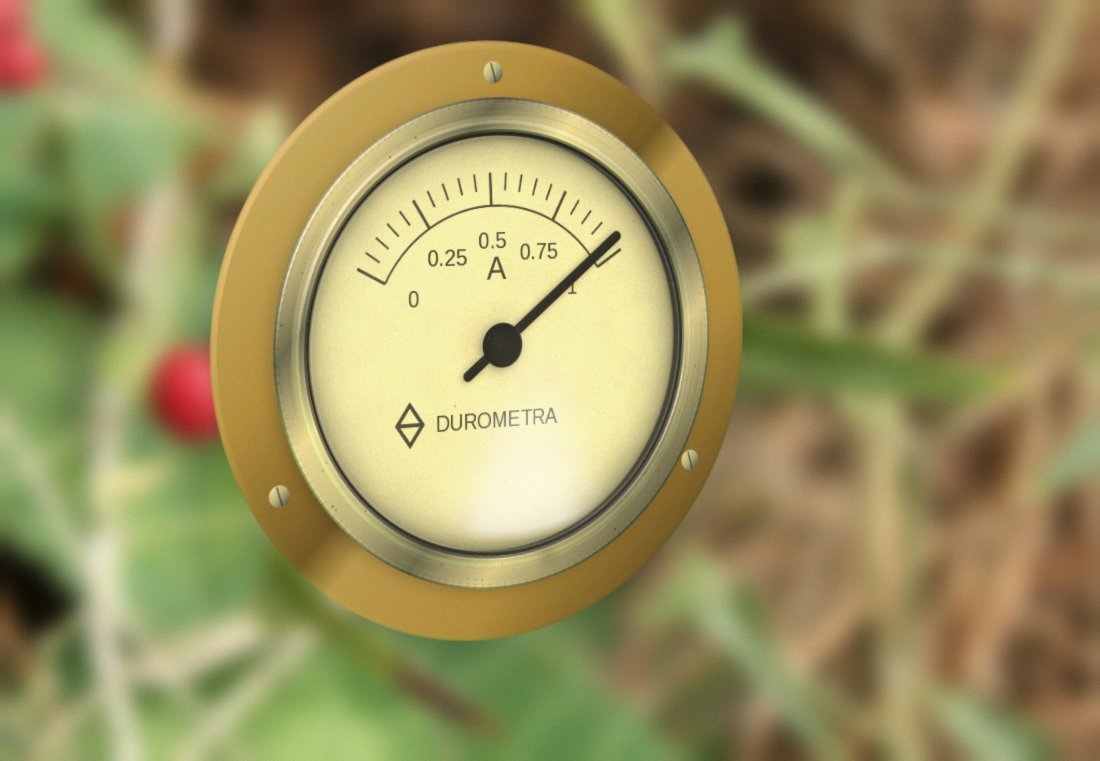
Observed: 0.95; A
